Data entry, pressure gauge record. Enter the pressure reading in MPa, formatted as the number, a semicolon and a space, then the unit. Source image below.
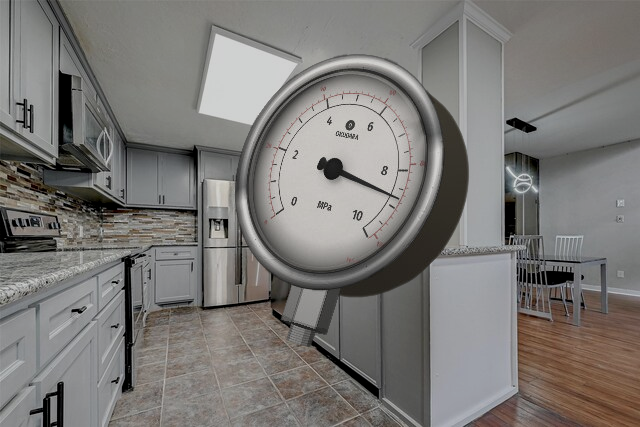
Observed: 8.75; MPa
